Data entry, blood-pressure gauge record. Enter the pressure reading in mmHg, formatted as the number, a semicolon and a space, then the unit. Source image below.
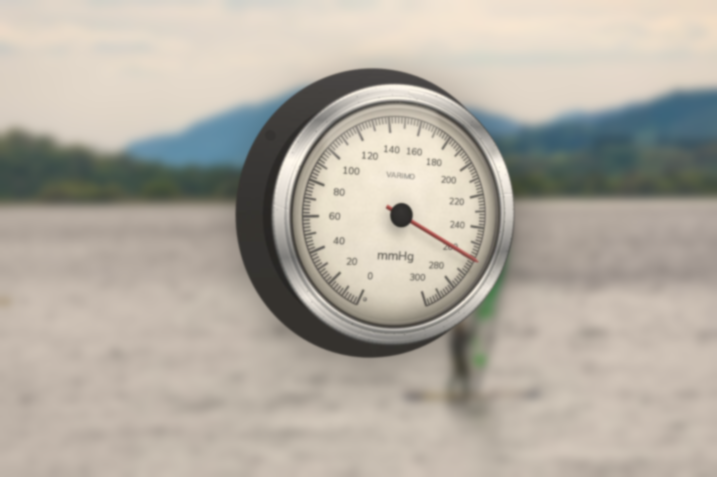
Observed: 260; mmHg
